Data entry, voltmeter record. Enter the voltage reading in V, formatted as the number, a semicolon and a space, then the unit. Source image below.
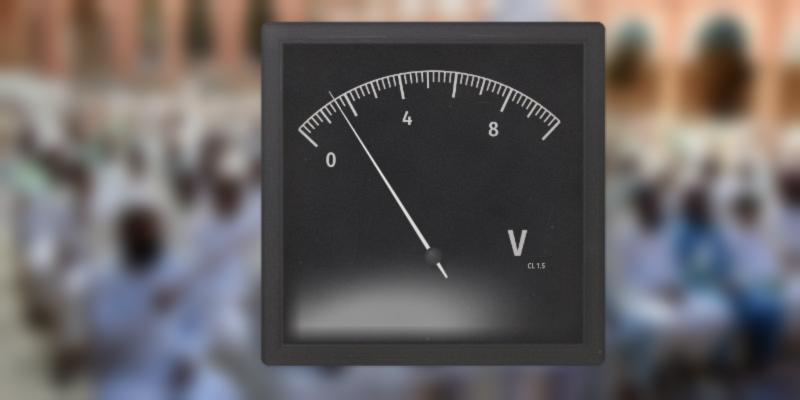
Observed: 1.6; V
